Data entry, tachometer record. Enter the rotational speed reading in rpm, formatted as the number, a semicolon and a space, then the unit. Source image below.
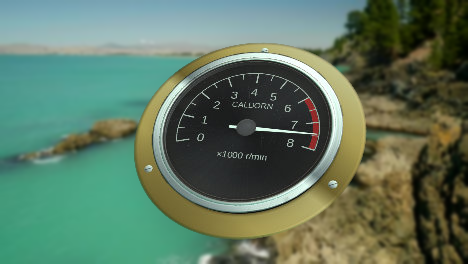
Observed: 7500; rpm
